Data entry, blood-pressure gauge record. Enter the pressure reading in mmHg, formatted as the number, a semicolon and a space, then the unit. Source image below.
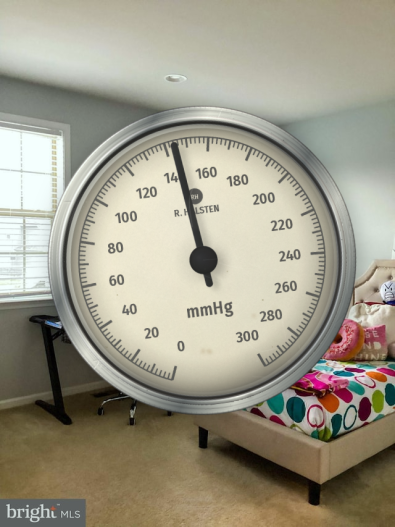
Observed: 144; mmHg
